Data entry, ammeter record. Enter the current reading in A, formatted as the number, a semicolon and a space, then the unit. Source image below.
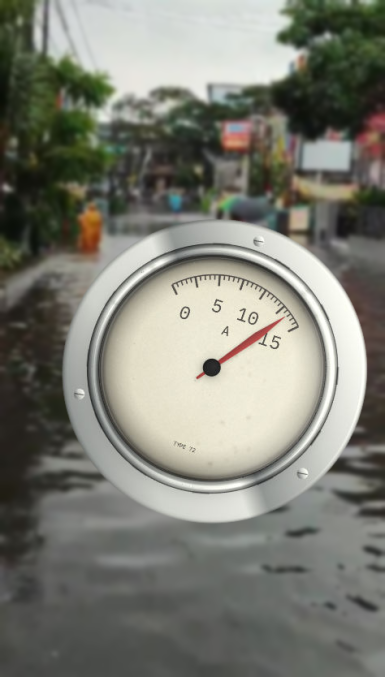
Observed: 13.5; A
